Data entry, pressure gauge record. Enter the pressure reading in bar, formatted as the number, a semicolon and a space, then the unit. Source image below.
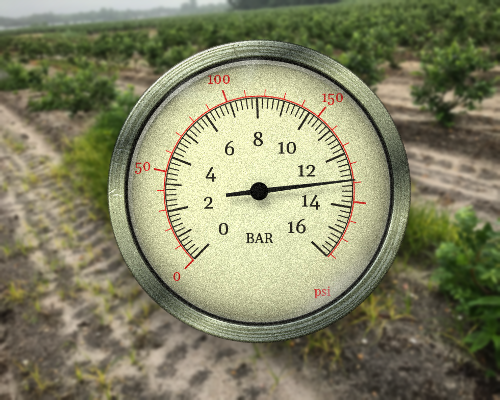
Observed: 13; bar
